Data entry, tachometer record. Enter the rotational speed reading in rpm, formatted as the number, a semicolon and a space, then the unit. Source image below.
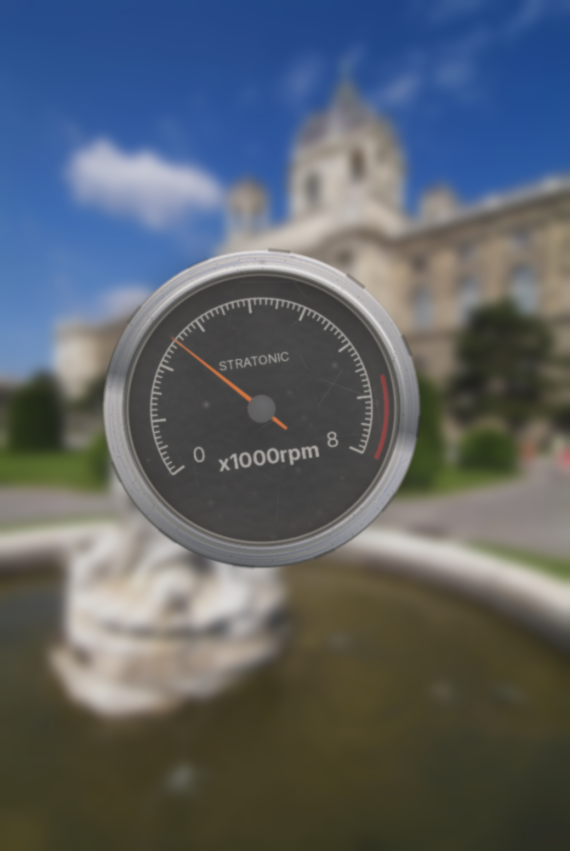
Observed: 2500; rpm
